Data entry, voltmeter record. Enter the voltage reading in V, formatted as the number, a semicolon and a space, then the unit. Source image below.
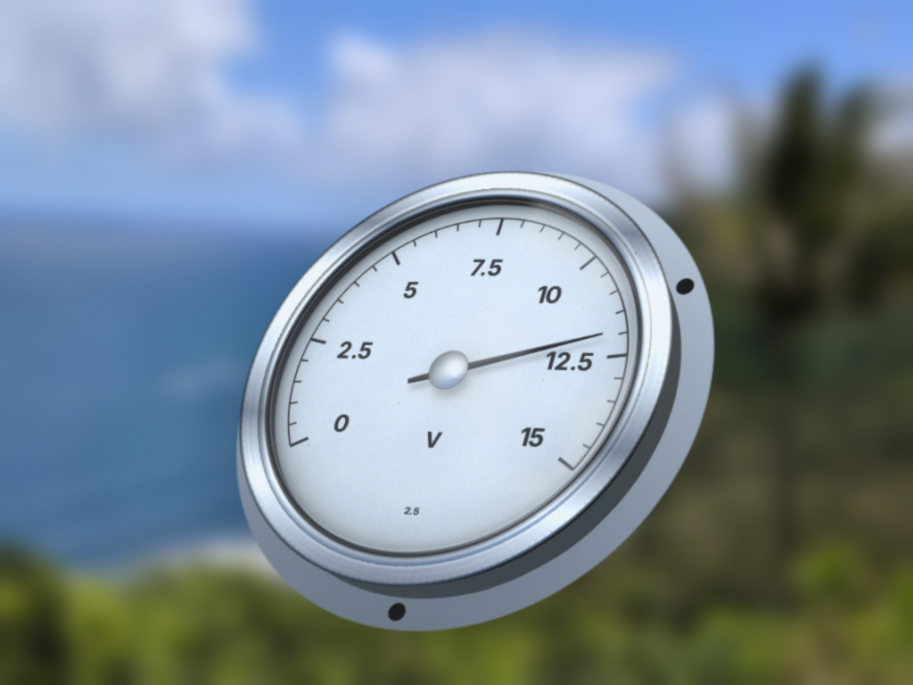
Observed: 12; V
